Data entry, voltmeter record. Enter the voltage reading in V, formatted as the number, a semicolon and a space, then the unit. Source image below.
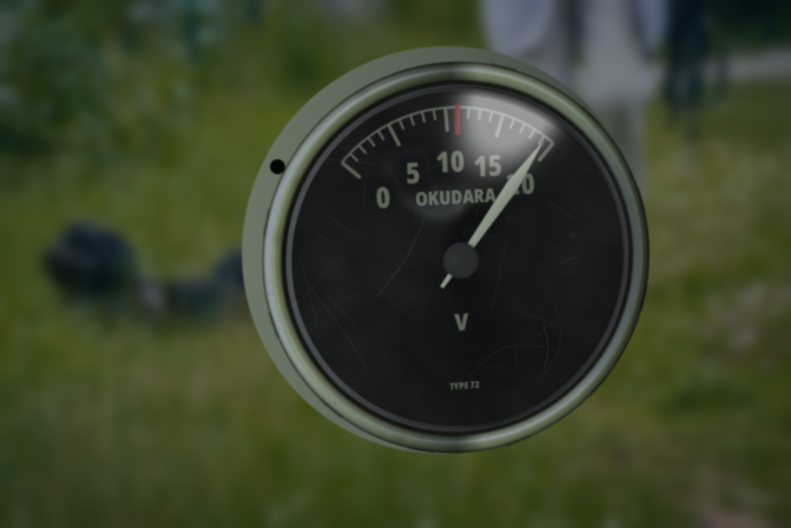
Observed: 19; V
